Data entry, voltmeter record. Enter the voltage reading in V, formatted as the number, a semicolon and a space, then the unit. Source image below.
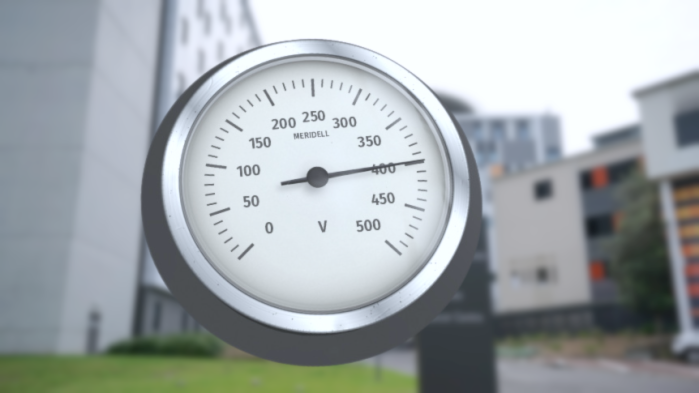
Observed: 400; V
